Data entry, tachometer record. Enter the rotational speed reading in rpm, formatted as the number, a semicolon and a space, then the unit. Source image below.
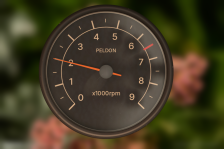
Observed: 2000; rpm
